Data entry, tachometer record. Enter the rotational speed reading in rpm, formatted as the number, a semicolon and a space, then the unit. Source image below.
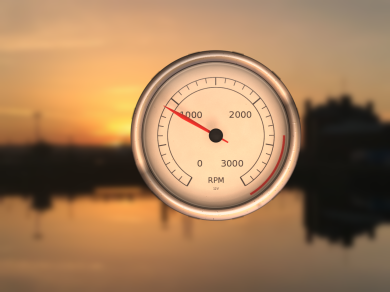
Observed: 900; rpm
